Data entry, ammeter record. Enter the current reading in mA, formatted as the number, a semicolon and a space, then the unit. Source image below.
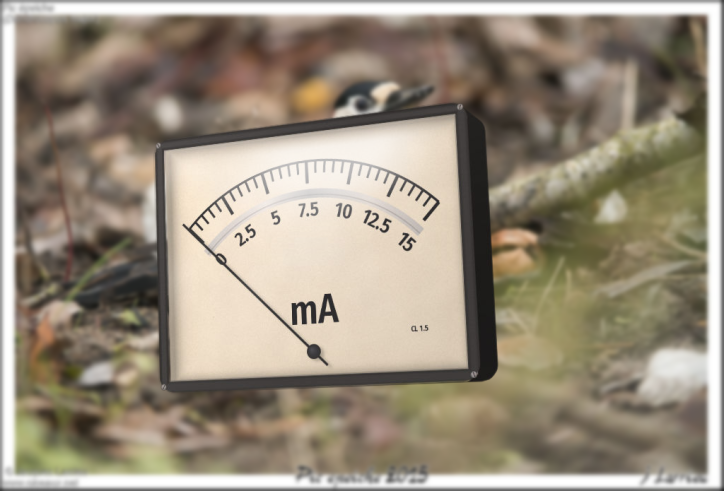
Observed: 0; mA
